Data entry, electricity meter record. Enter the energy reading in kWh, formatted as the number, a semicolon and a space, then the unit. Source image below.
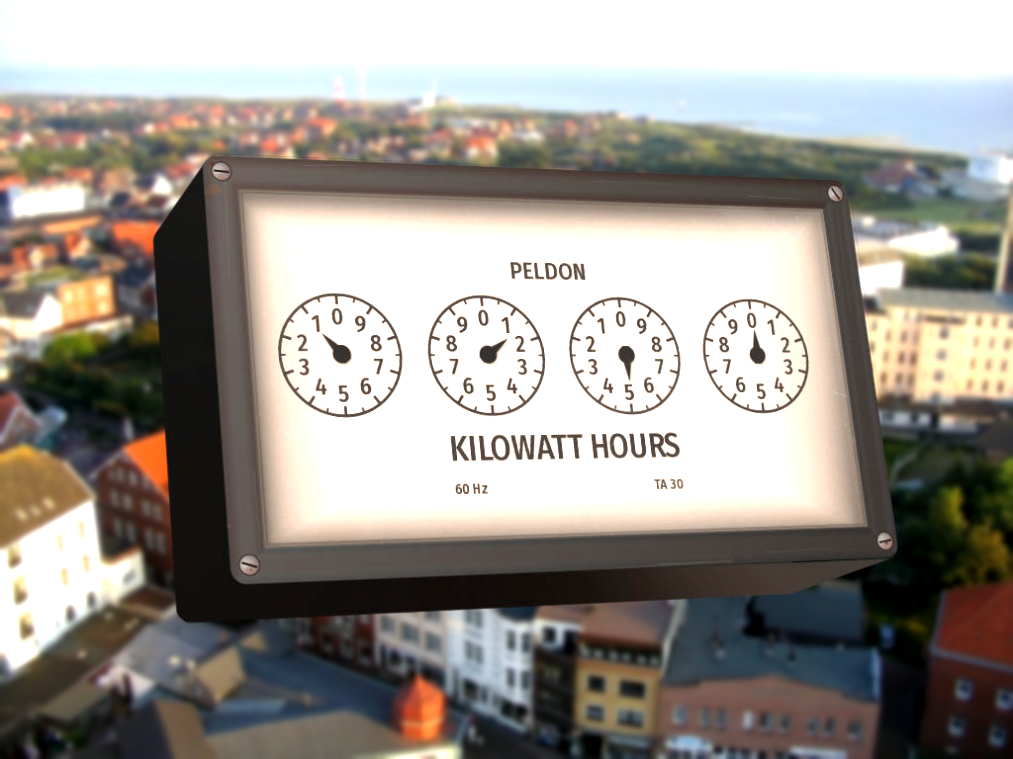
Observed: 1150; kWh
